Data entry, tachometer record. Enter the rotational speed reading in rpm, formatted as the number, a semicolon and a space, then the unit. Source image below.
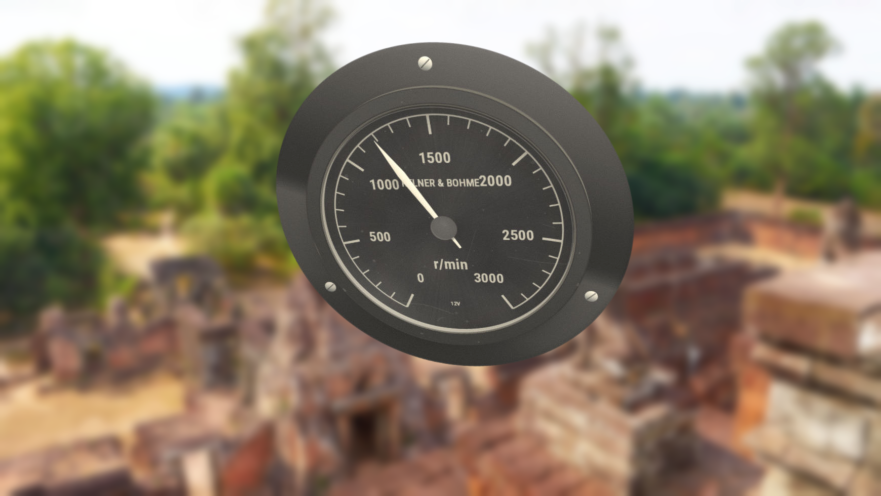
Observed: 1200; rpm
